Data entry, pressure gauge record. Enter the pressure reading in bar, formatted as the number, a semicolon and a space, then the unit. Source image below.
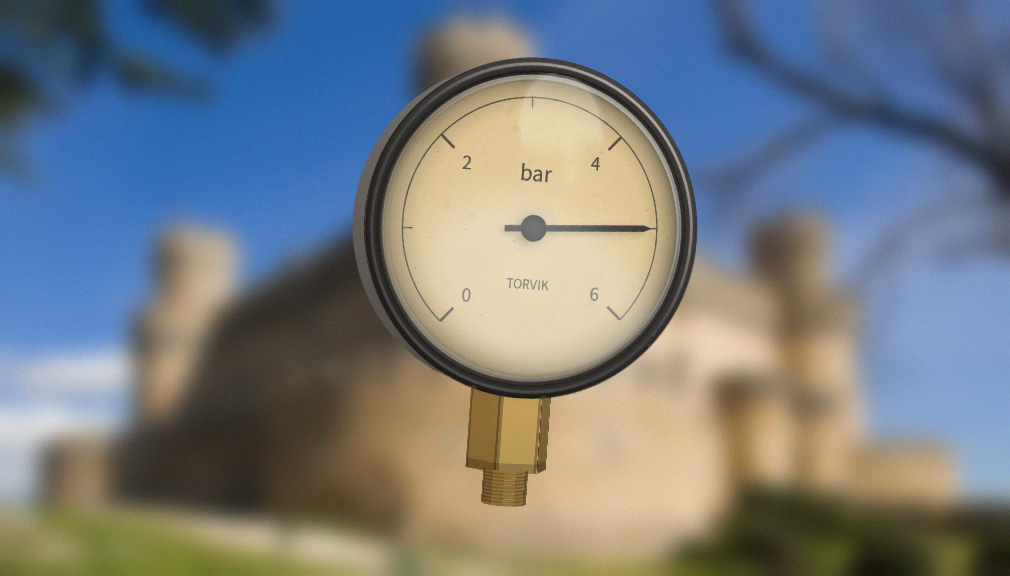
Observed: 5; bar
